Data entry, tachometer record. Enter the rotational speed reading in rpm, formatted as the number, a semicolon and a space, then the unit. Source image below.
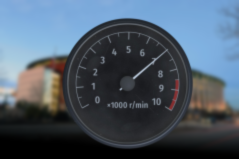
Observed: 7000; rpm
